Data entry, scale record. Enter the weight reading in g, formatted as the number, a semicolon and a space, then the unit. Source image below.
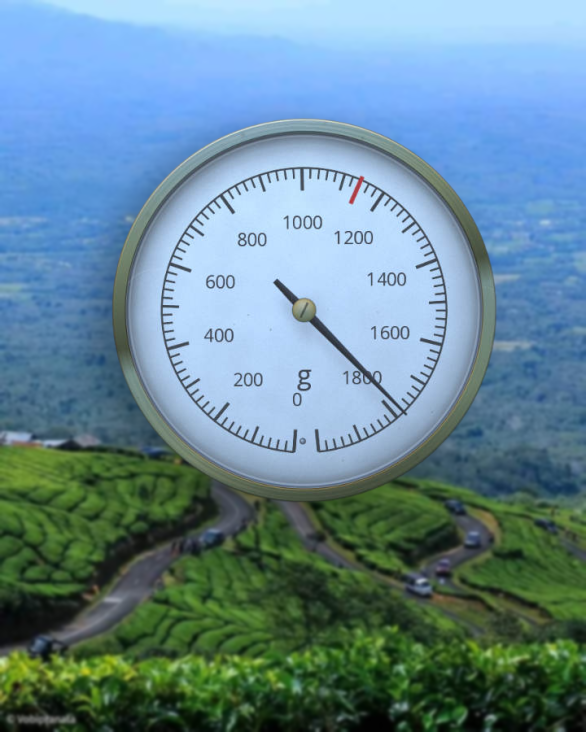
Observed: 1780; g
